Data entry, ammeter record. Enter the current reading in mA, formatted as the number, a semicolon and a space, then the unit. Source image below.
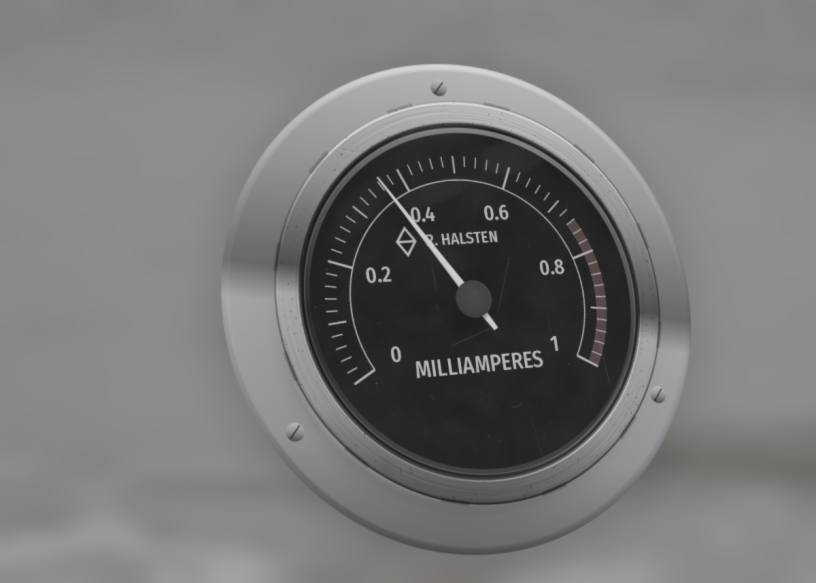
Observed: 0.36; mA
